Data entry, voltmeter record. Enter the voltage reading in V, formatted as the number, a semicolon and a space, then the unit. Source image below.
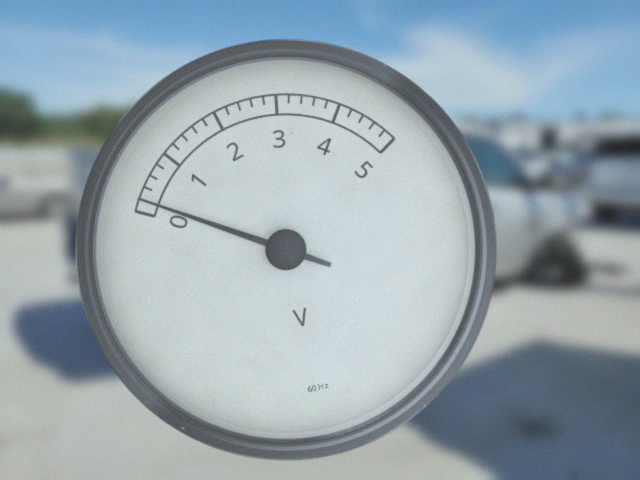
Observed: 0.2; V
